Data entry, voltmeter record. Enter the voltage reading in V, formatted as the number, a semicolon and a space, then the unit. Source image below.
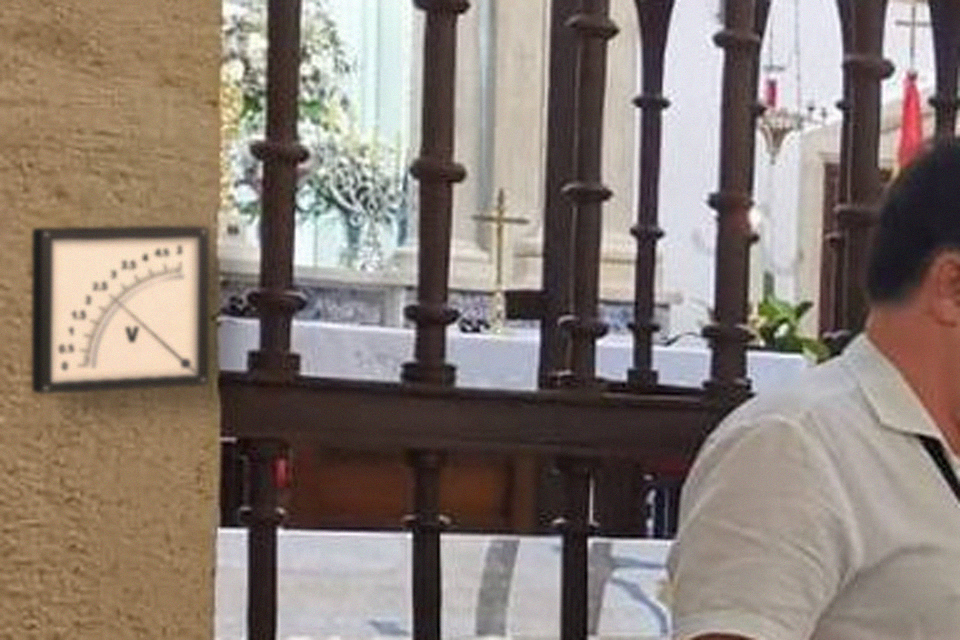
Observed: 2.5; V
